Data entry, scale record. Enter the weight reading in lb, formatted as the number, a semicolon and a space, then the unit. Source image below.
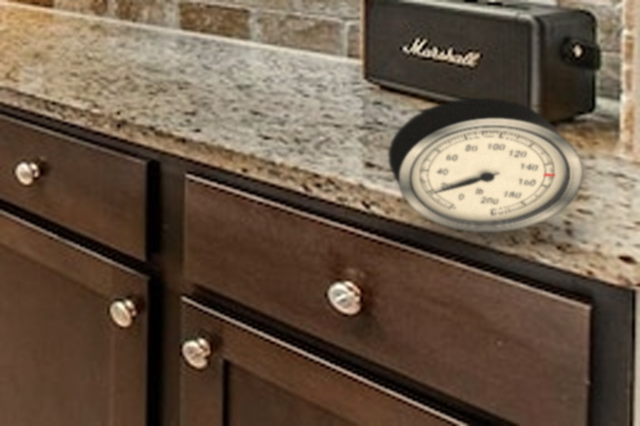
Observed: 20; lb
